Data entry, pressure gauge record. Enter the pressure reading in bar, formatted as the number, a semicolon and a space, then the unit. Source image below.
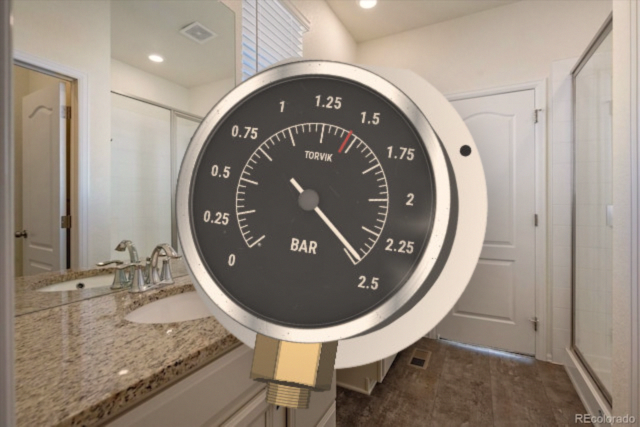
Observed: 2.45; bar
